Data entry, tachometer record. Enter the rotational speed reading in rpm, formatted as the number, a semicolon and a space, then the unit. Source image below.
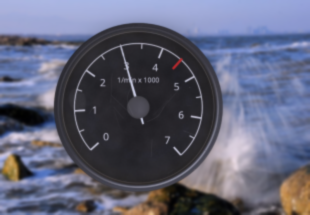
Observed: 3000; rpm
